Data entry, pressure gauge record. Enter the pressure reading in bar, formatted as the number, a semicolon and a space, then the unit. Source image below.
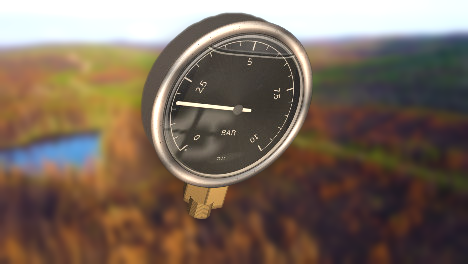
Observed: 1.75; bar
